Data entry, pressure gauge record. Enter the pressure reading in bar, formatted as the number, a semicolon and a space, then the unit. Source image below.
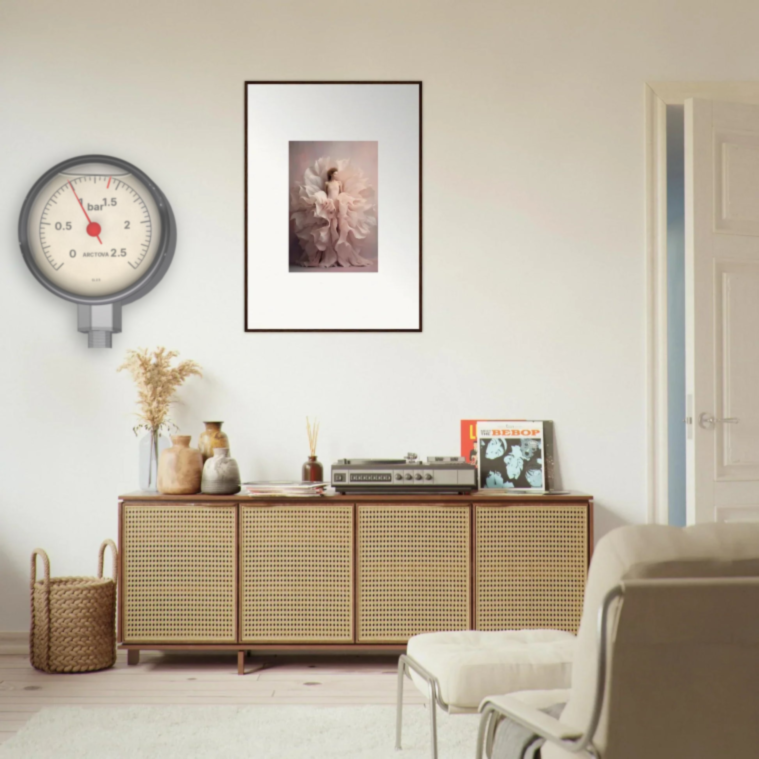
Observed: 1; bar
